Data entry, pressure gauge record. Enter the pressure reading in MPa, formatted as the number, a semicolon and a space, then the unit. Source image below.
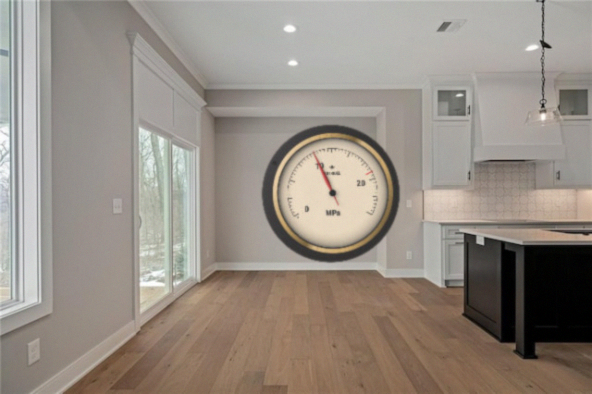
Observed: 10; MPa
